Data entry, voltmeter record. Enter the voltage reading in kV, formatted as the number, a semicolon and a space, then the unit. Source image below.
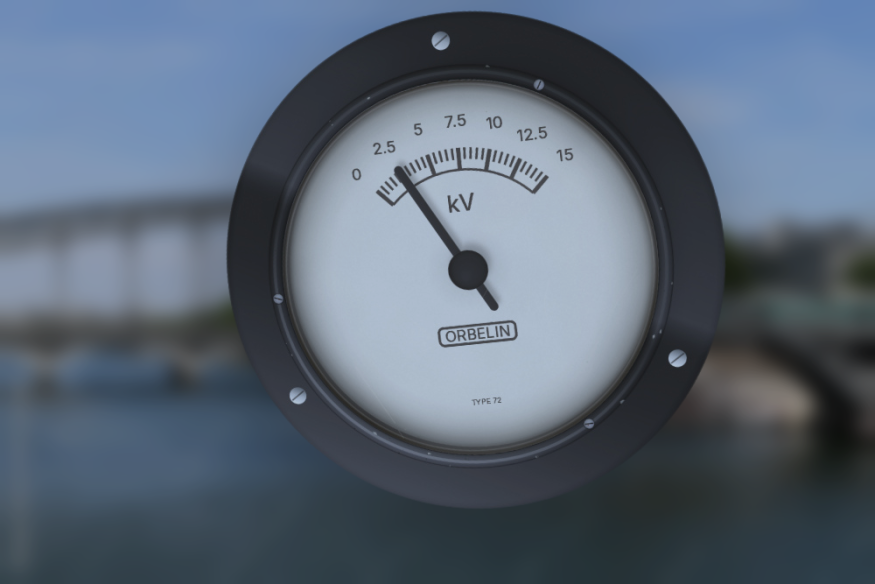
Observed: 2.5; kV
